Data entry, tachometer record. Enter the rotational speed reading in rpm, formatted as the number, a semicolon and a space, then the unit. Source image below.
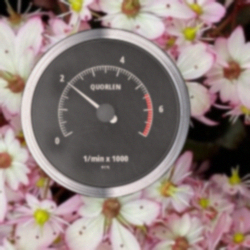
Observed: 2000; rpm
